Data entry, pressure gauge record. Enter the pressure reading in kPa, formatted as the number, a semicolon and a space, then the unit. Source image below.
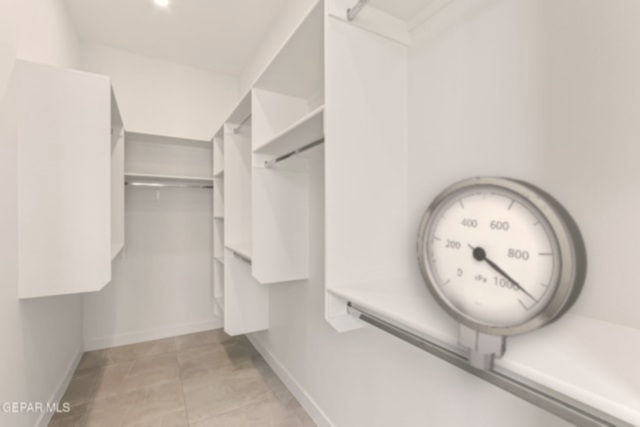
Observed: 950; kPa
